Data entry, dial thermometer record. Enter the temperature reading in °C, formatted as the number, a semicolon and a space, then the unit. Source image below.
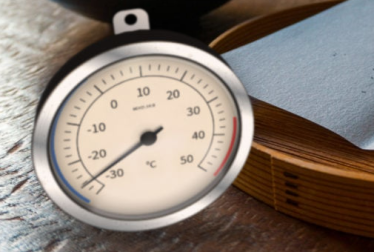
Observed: -26; °C
